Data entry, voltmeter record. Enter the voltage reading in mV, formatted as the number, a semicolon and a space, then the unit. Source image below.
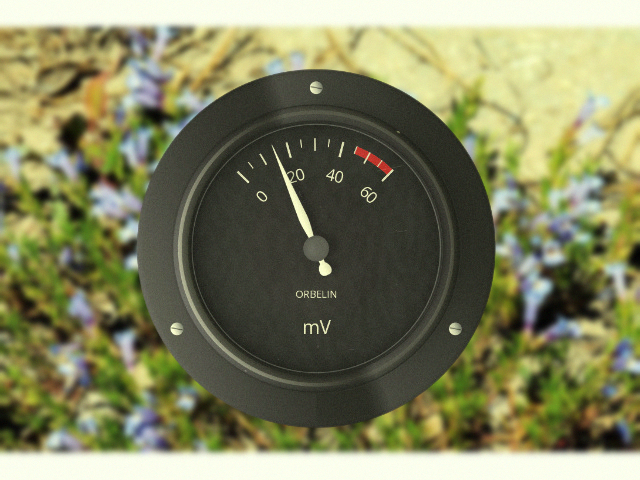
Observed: 15; mV
